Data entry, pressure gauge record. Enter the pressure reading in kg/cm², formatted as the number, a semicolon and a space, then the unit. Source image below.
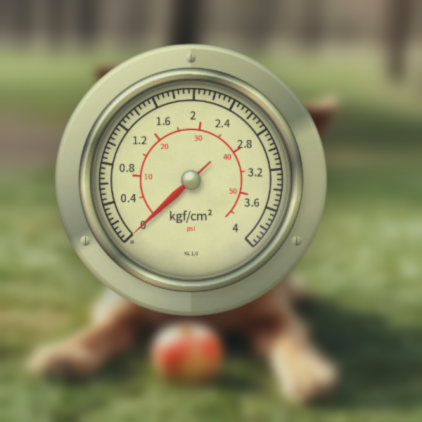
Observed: 0; kg/cm²
